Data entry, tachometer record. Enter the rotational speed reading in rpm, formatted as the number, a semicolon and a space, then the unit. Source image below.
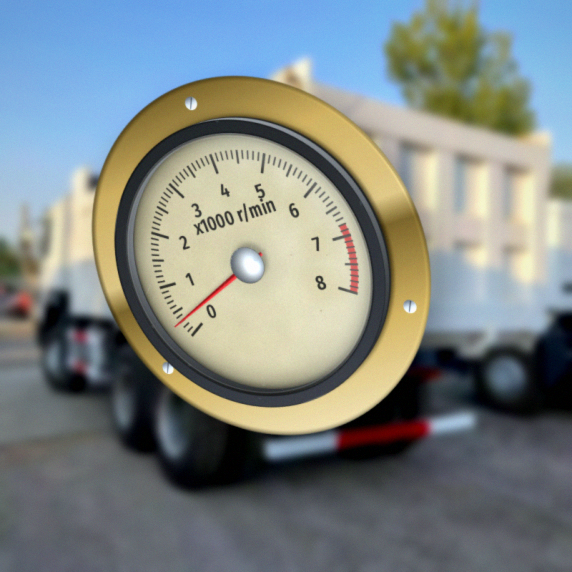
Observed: 300; rpm
